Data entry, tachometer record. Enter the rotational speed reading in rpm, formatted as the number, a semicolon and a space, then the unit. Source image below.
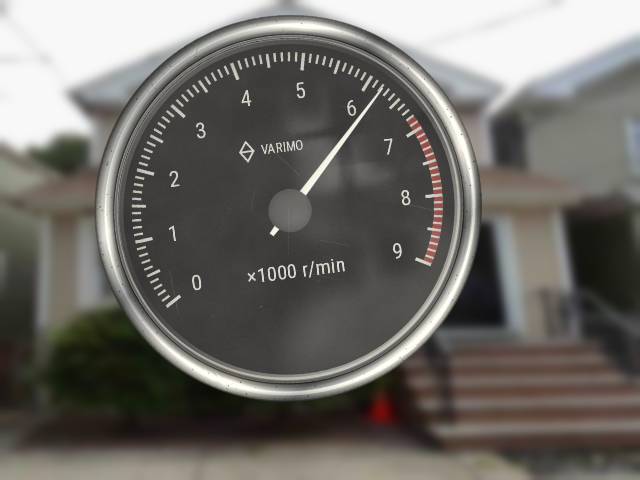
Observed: 6200; rpm
